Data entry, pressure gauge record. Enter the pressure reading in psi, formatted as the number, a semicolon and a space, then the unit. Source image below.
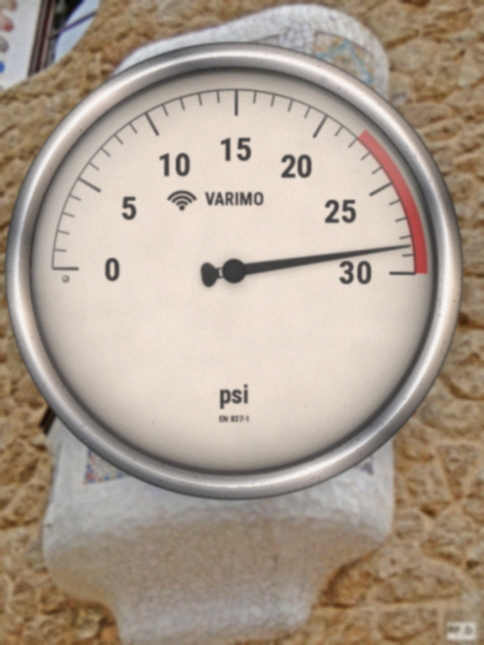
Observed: 28.5; psi
